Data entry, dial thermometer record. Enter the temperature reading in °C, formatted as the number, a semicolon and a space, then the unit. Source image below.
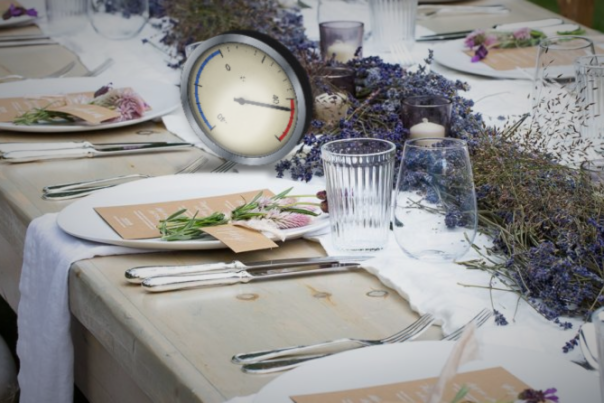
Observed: 44; °C
